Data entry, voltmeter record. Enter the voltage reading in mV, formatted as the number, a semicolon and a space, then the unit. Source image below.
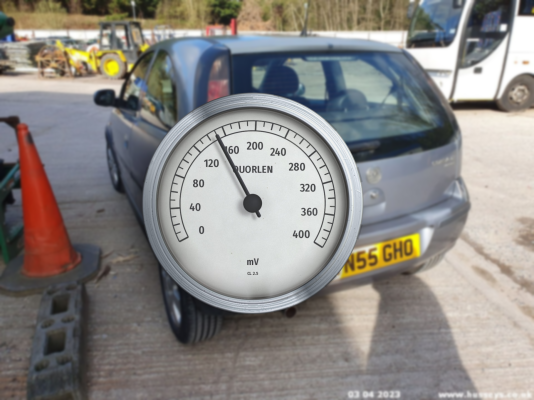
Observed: 150; mV
